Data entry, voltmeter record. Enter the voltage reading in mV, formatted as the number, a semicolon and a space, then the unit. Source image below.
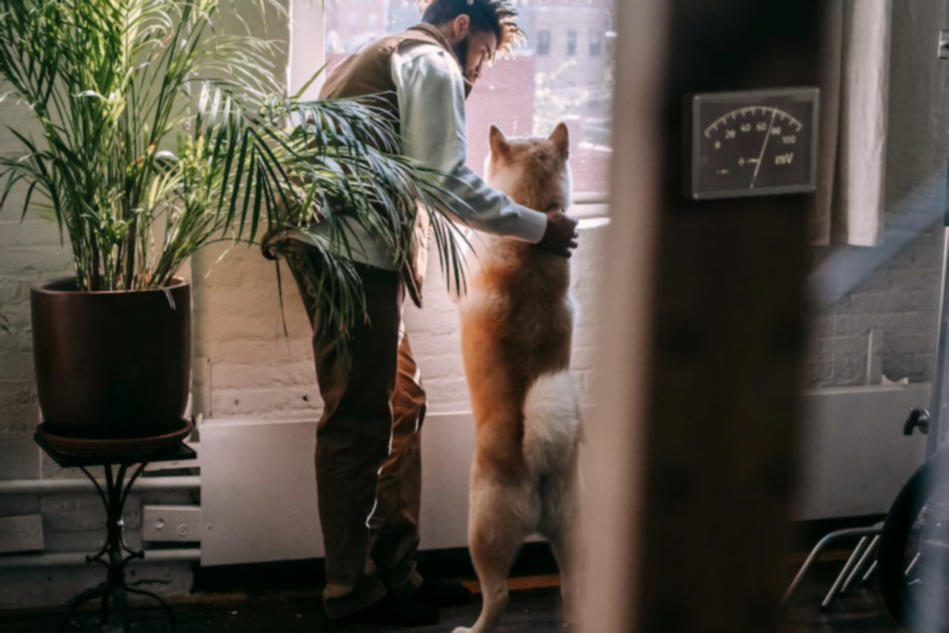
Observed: 70; mV
